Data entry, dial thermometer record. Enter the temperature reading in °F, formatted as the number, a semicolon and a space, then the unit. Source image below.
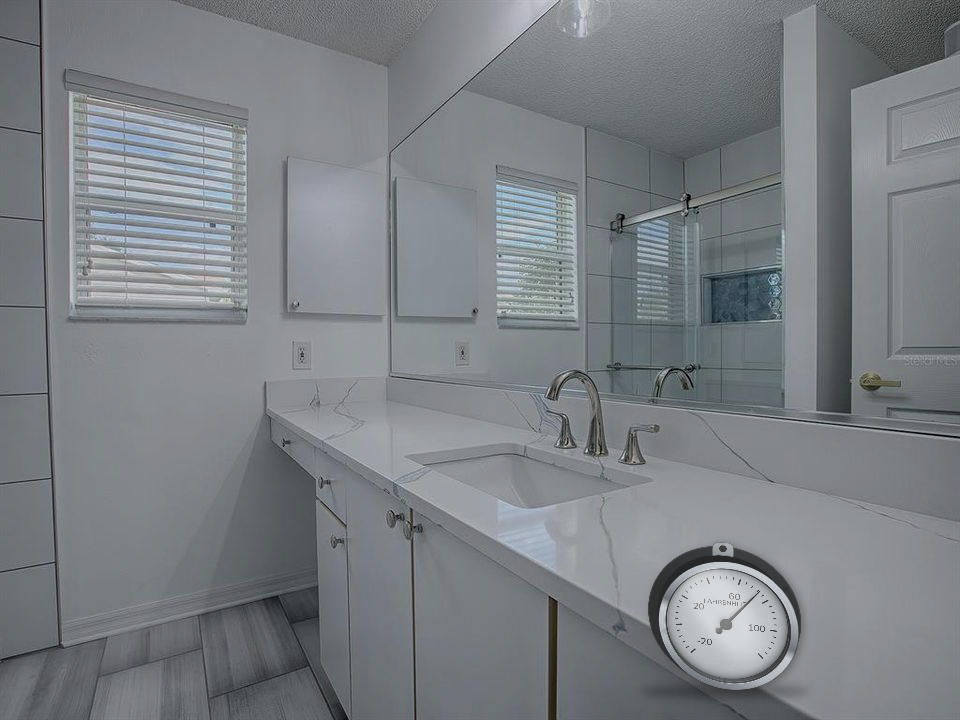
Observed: 72; °F
